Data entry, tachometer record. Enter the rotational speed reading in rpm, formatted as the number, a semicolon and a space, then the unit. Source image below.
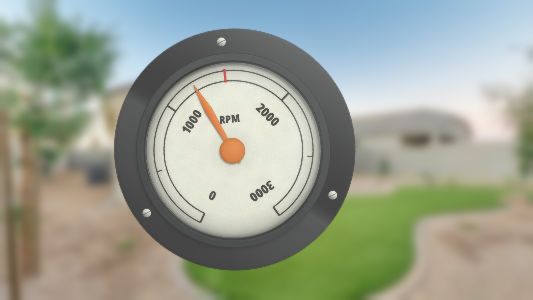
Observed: 1250; rpm
